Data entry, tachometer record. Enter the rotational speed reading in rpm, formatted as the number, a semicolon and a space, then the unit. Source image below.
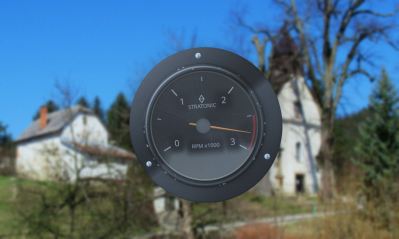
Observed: 2750; rpm
